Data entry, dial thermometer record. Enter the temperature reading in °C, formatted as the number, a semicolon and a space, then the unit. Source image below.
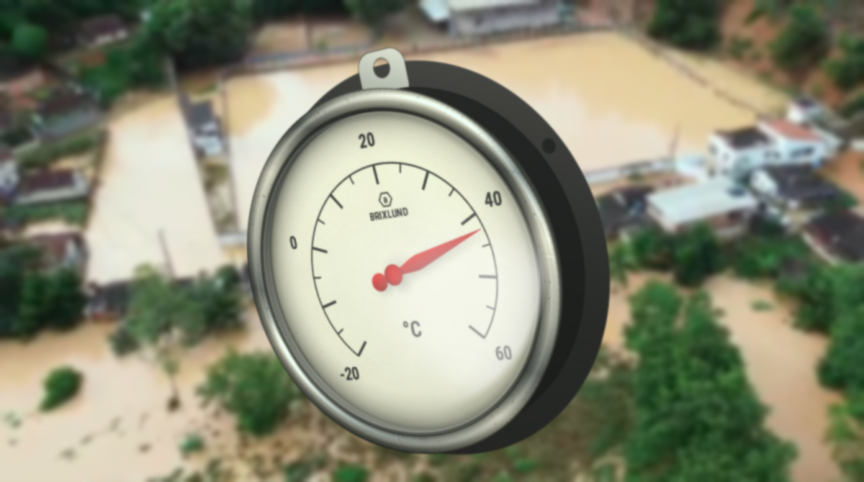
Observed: 42.5; °C
